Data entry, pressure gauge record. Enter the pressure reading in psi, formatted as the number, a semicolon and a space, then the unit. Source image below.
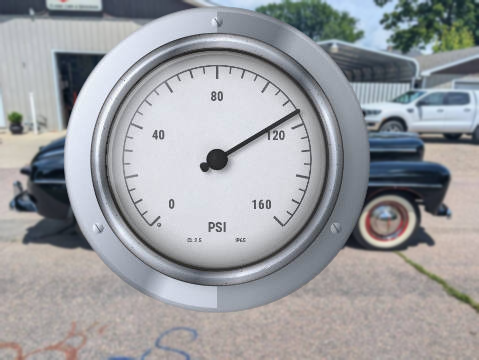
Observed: 115; psi
